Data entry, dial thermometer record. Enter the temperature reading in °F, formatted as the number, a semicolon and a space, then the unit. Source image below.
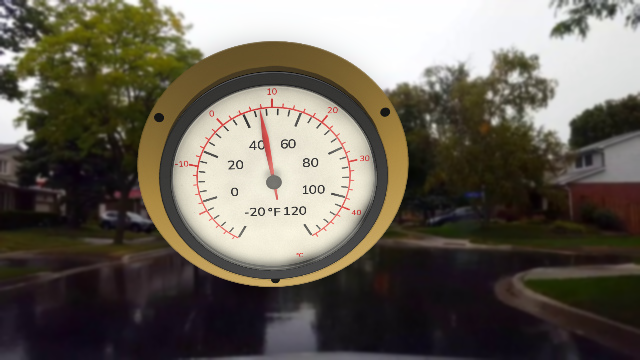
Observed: 46; °F
